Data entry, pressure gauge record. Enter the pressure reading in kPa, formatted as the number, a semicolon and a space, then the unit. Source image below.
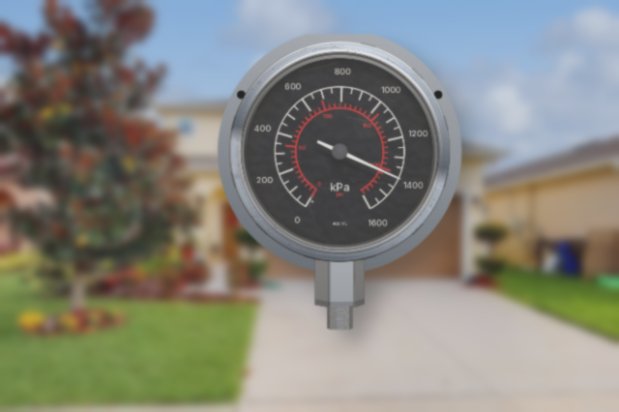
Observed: 1400; kPa
